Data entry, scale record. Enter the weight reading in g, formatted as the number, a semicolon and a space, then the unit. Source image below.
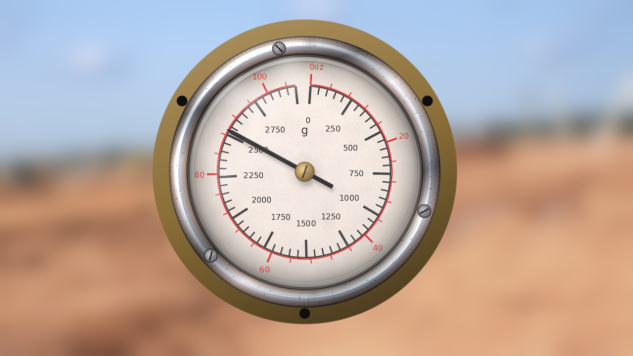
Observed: 2525; g
